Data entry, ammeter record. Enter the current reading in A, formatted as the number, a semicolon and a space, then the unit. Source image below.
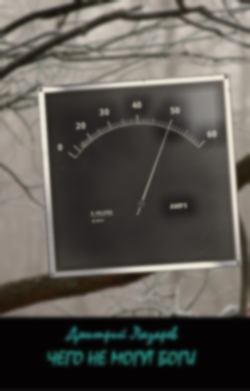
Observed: 50; A
